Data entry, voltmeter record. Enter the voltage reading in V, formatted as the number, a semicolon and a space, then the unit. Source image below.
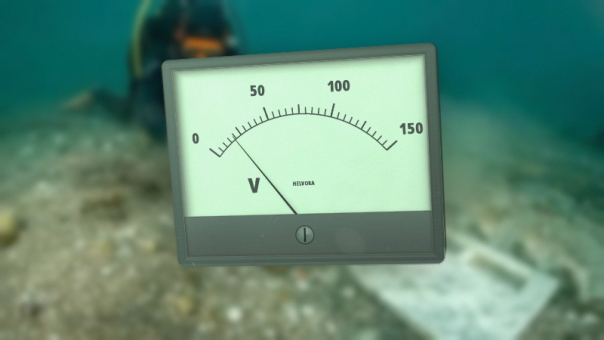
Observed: 20; V
